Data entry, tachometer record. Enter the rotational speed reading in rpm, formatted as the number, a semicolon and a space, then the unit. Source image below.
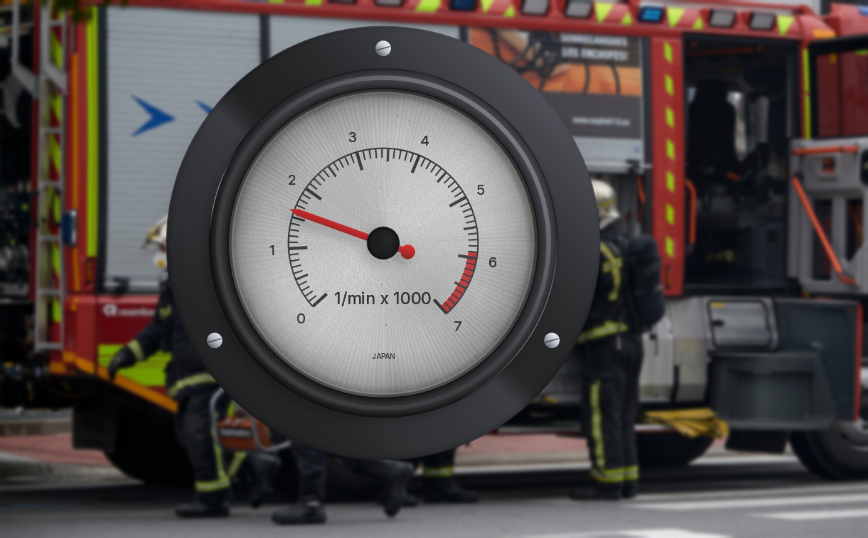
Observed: 1600; rpm
